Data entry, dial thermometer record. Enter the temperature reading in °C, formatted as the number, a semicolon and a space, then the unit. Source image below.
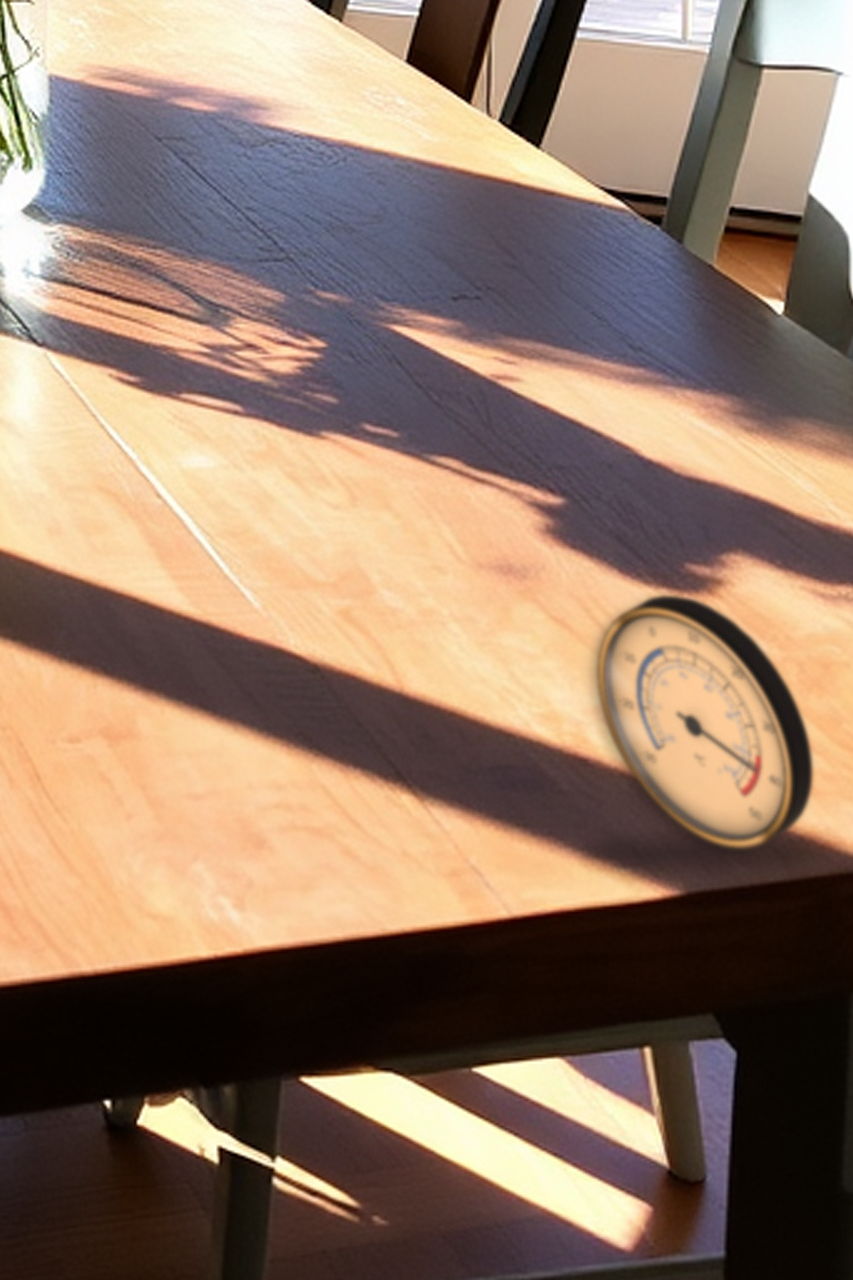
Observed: 40; °C
